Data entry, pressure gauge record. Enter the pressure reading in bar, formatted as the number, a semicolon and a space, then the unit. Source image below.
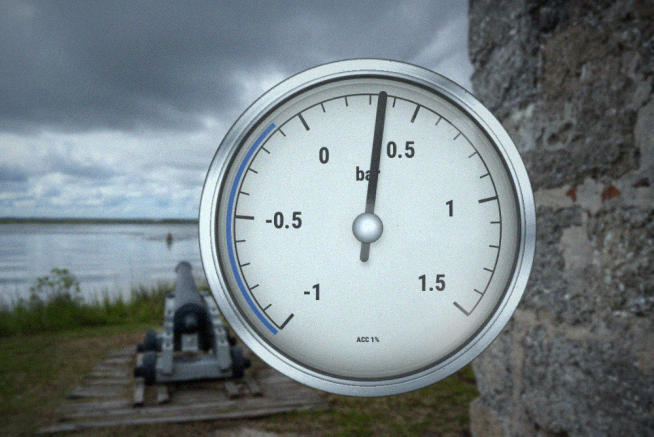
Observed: 0.35; bar
